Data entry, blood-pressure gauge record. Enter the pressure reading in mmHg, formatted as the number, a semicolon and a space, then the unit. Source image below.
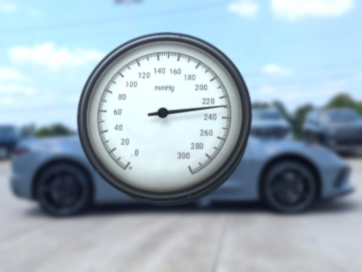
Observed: 230; mmHg
